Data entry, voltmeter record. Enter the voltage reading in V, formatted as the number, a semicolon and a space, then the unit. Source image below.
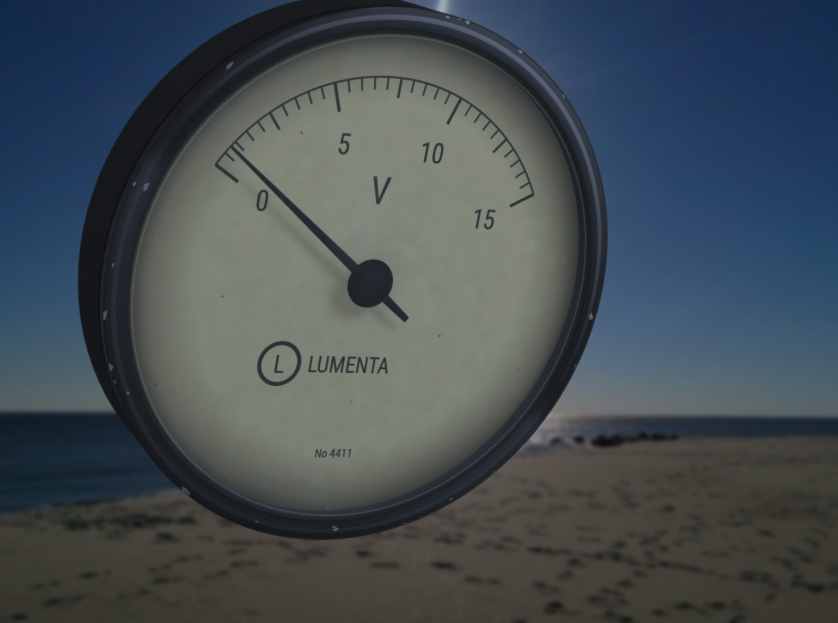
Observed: 0.75; V
